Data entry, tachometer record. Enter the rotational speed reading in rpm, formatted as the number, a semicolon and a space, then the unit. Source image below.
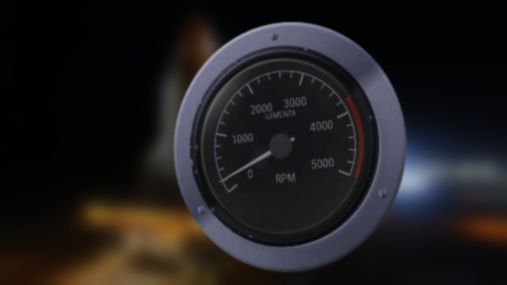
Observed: 200; rpm
